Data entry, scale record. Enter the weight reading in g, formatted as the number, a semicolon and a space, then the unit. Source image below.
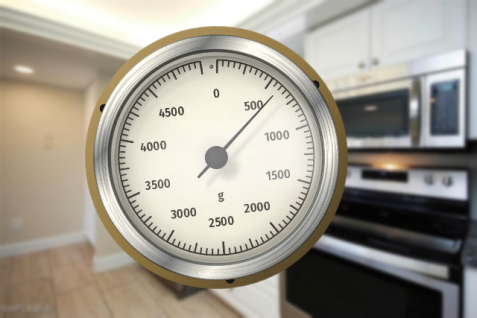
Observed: 600; g
